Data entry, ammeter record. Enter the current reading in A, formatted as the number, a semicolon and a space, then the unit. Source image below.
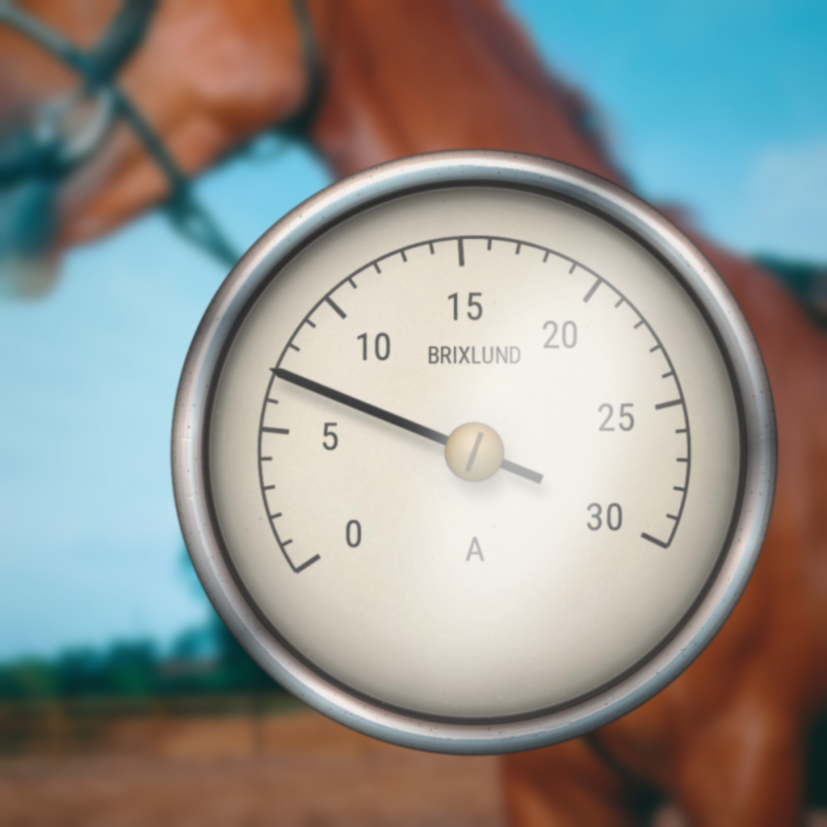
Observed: 7; A
